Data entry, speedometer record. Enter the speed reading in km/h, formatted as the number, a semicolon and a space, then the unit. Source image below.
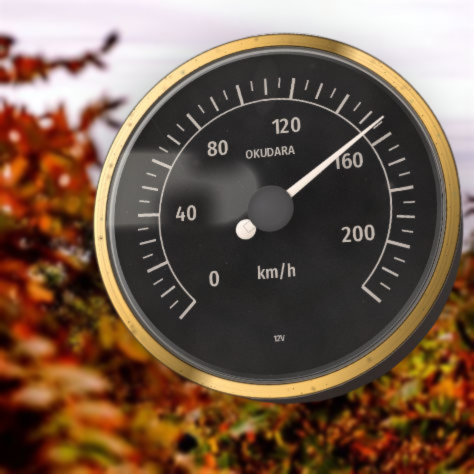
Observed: 155; km/h
